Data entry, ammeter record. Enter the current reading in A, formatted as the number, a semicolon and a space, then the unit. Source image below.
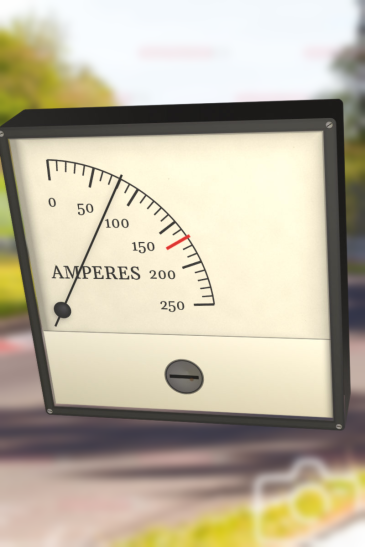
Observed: 80; A
